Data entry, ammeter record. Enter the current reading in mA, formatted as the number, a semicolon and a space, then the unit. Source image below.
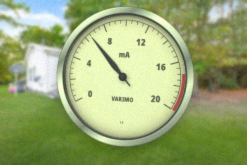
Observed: 6.5; mA
